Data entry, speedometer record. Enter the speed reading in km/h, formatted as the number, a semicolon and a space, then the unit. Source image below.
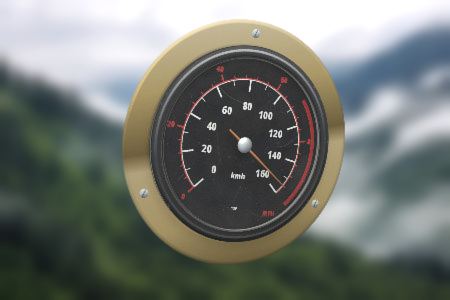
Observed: 155; km/h
